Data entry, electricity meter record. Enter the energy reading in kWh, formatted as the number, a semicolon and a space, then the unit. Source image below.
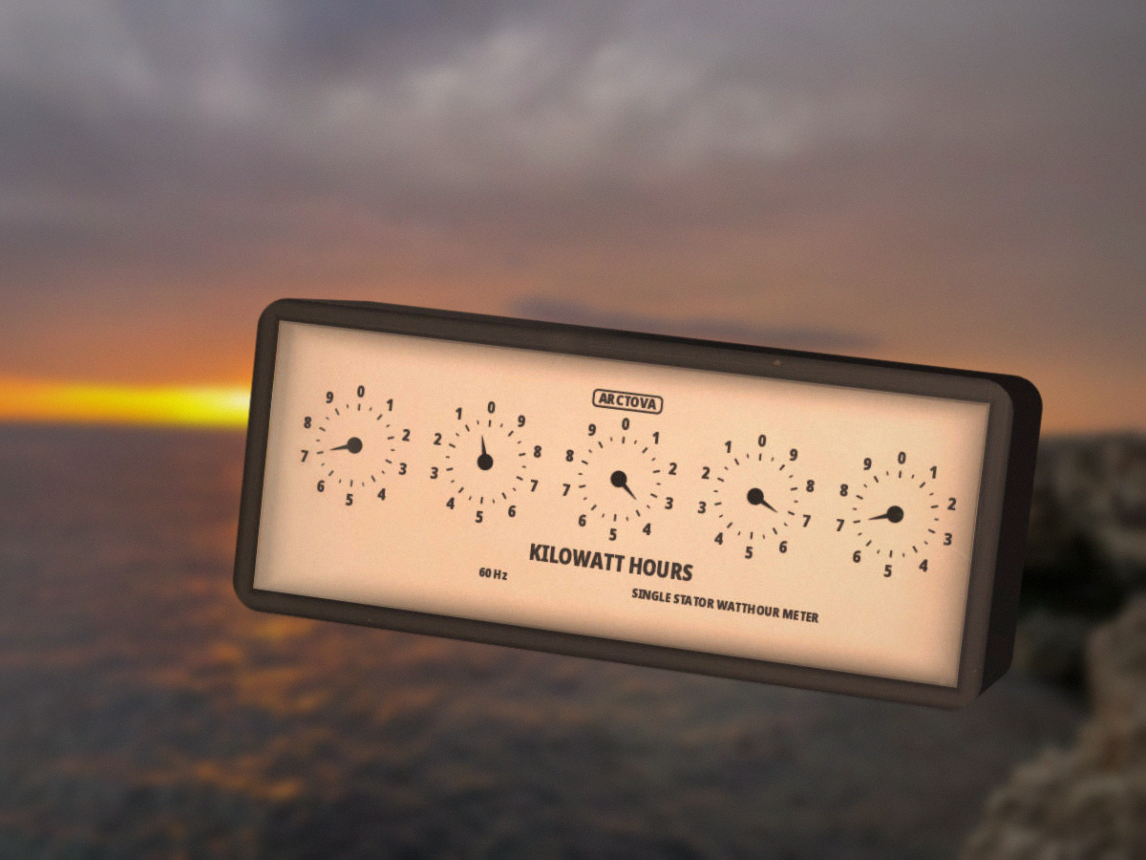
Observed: 70367; kWh
